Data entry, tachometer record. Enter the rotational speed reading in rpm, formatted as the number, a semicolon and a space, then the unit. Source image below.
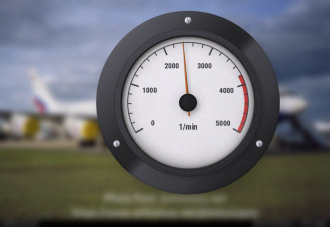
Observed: 2400; rpm
